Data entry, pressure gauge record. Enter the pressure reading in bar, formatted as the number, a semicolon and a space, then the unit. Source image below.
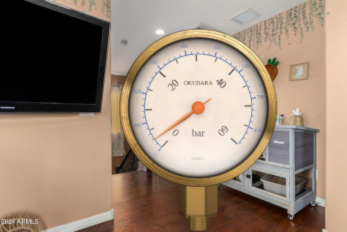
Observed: 2.5; bar
